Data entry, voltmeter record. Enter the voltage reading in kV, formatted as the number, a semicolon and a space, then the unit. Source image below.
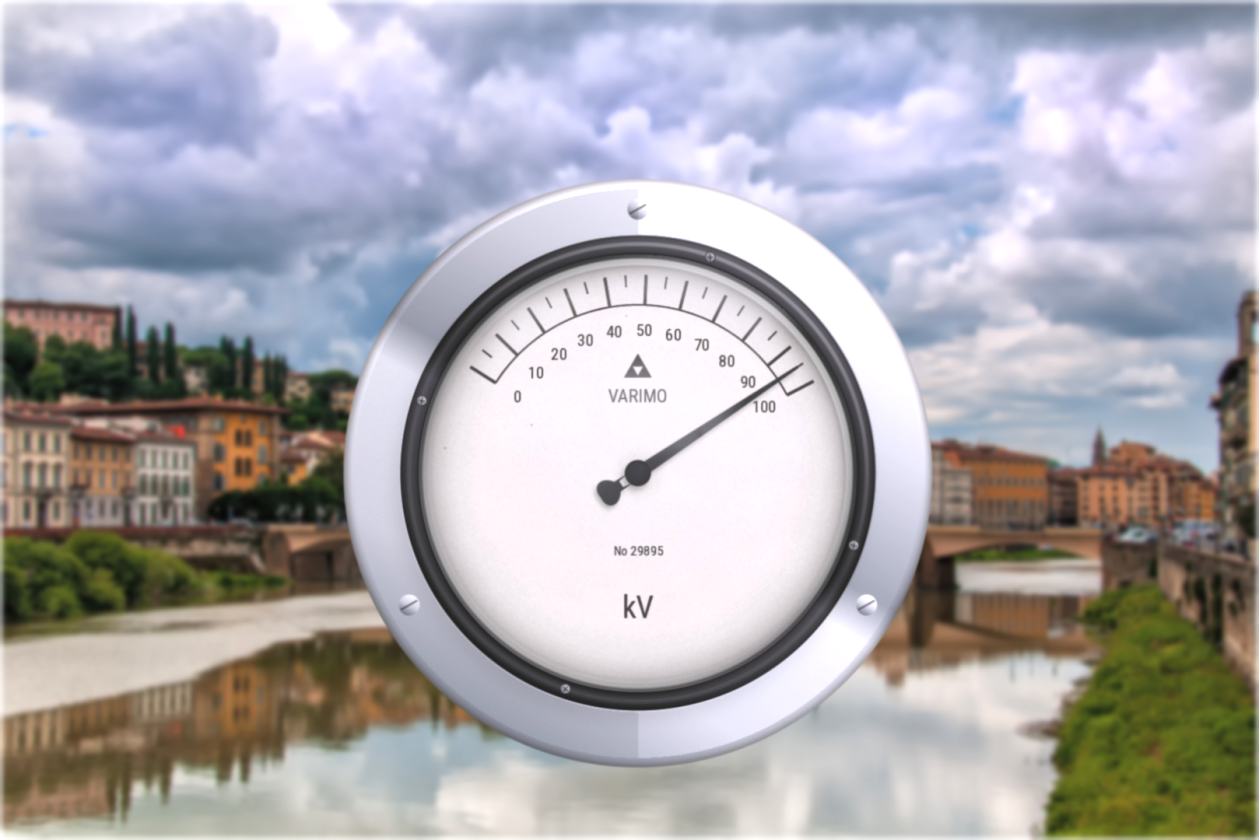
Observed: 95; kV
